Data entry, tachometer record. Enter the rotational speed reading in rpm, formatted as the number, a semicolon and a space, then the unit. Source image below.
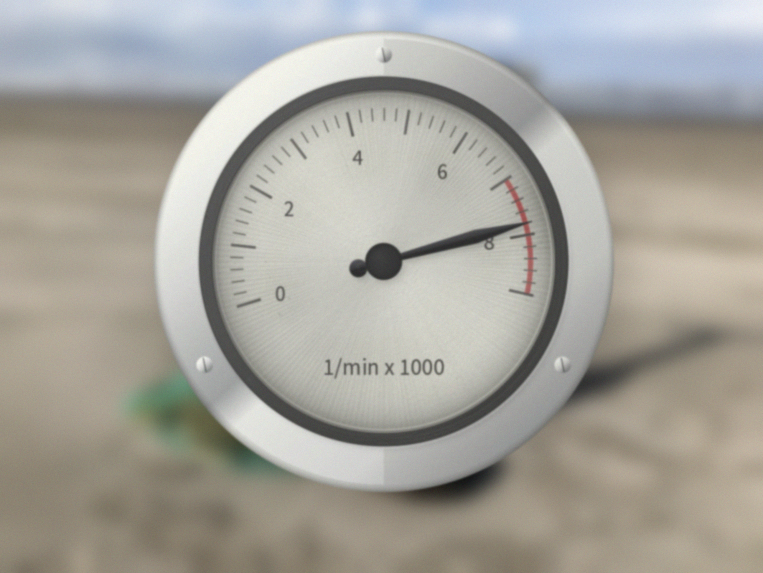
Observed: 7800; rpm
